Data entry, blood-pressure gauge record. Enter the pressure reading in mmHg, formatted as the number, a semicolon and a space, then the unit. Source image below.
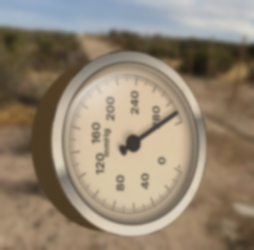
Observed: 290; mmHg
